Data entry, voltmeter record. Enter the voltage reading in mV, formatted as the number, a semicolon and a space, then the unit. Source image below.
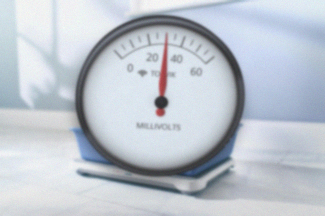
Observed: 30; mV
